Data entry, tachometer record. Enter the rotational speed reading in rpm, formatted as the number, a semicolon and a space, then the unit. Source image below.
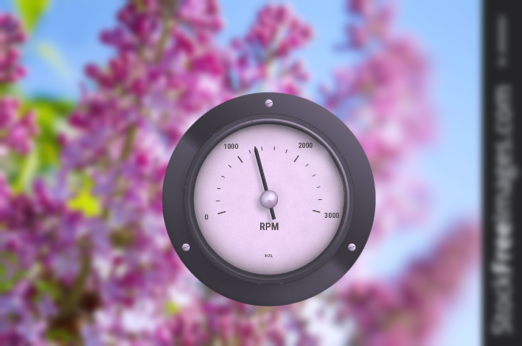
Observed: 1300; rpm
